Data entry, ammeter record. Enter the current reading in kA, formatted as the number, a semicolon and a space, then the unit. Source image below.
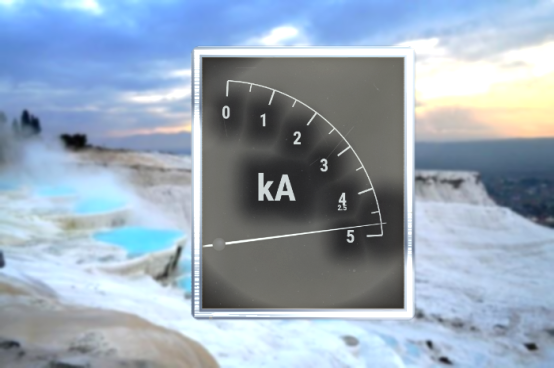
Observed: 4.75; kA
